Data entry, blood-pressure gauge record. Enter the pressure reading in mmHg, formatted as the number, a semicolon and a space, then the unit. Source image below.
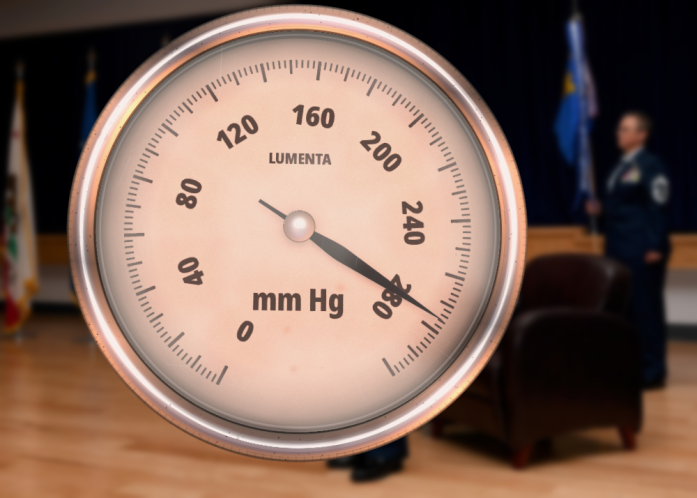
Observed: 276; mmHg
